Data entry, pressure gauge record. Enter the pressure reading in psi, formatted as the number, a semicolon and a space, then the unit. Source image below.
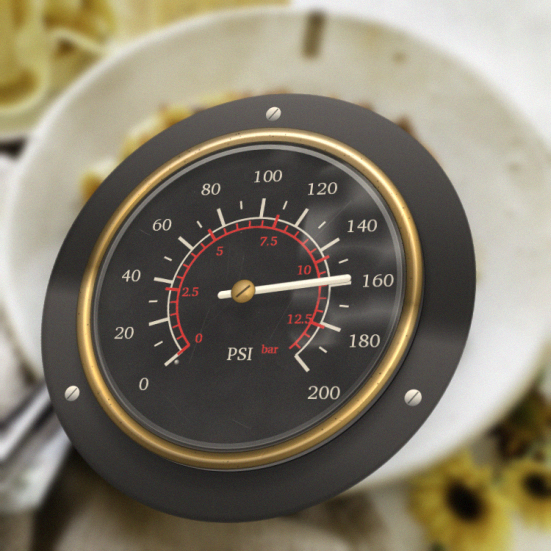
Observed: 160; psi
